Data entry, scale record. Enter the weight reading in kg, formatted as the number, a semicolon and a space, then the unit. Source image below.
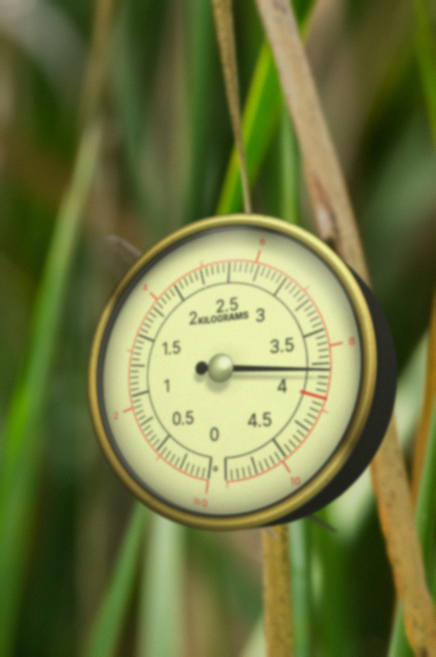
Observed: 3.8; kg
